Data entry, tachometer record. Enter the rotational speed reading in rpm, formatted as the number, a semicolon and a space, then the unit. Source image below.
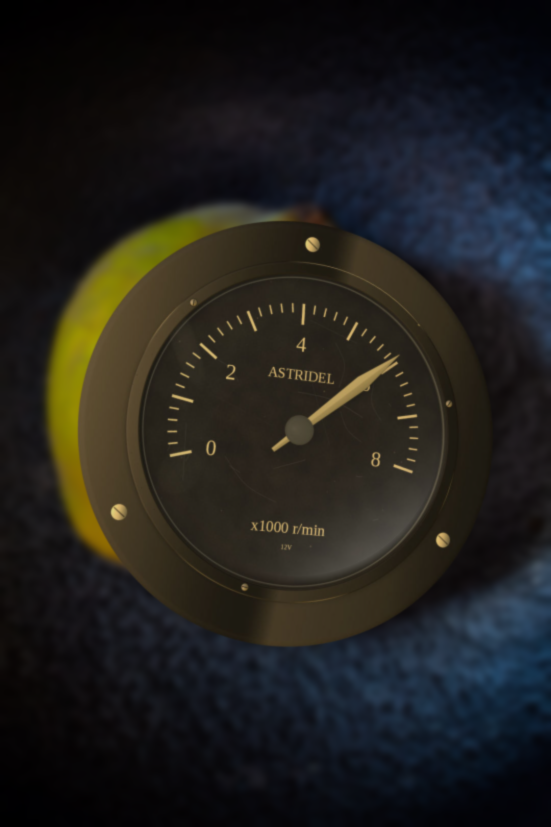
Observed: 5900; rpm
